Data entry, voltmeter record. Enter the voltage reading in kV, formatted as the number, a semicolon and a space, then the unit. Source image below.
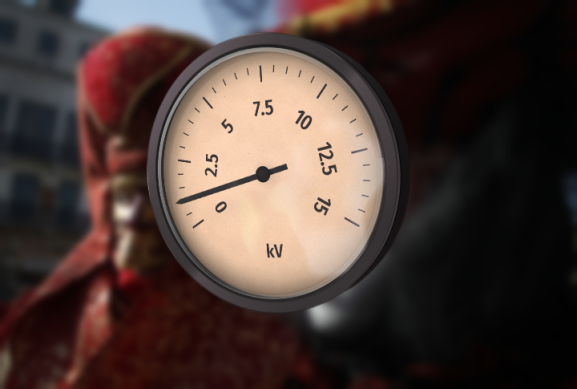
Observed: 1; kV
